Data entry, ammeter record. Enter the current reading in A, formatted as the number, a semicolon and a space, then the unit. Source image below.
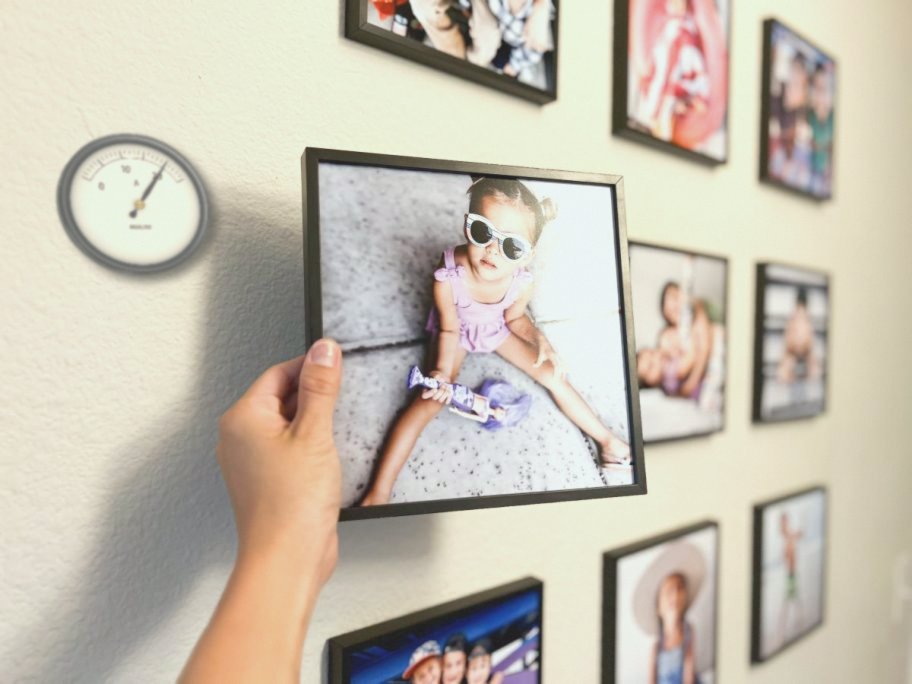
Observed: 20; A
